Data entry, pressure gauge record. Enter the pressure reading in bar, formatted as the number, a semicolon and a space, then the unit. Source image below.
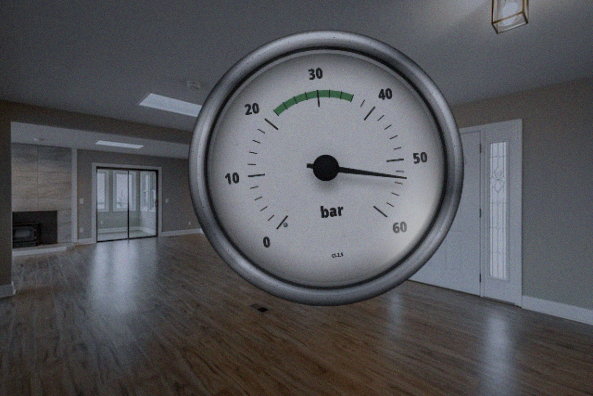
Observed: 53; bar
